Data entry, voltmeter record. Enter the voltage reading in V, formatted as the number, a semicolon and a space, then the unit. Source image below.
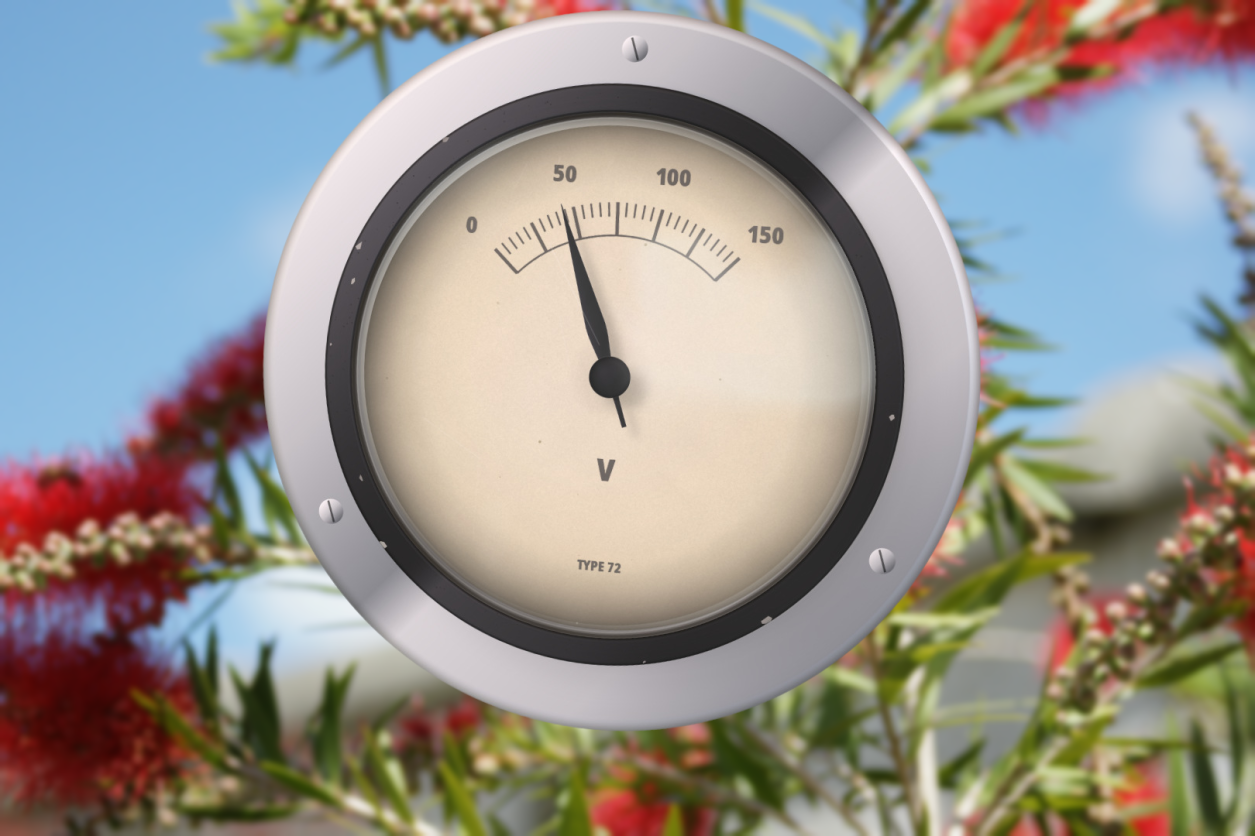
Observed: 45; V
